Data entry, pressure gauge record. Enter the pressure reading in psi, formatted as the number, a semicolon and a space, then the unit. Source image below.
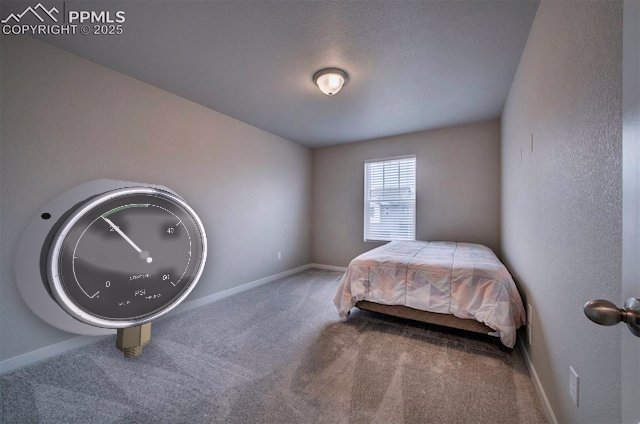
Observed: 20; psi
